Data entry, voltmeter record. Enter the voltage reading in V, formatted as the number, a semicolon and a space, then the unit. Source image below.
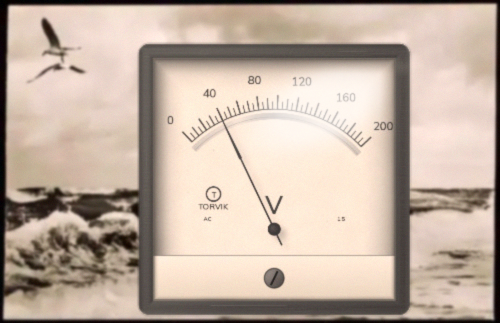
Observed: 40; V
